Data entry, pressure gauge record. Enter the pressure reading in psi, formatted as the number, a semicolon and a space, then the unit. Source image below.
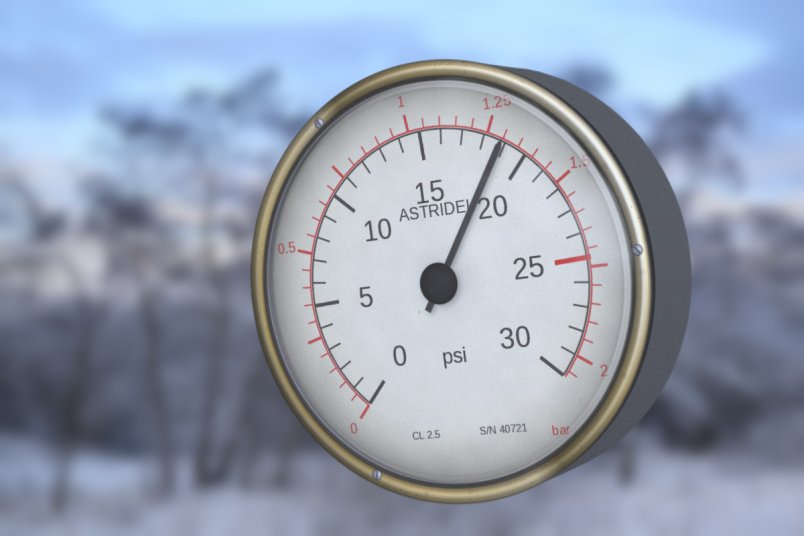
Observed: 19; psi
